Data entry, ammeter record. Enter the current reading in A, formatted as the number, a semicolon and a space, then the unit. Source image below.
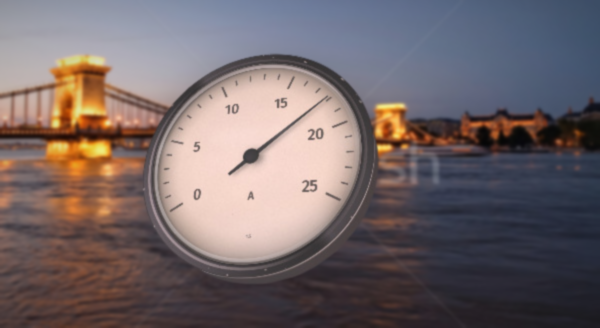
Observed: 18; A
